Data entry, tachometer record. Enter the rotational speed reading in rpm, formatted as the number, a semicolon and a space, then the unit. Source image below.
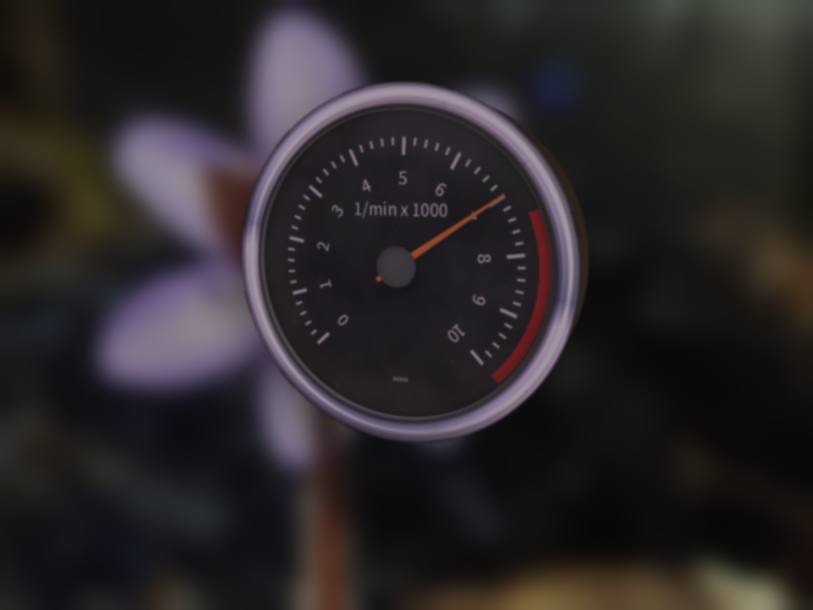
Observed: 7000; rpm
